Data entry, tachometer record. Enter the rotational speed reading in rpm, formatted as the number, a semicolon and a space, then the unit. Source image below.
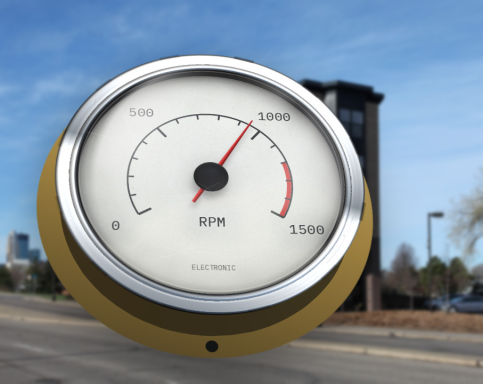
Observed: 950; rpm
